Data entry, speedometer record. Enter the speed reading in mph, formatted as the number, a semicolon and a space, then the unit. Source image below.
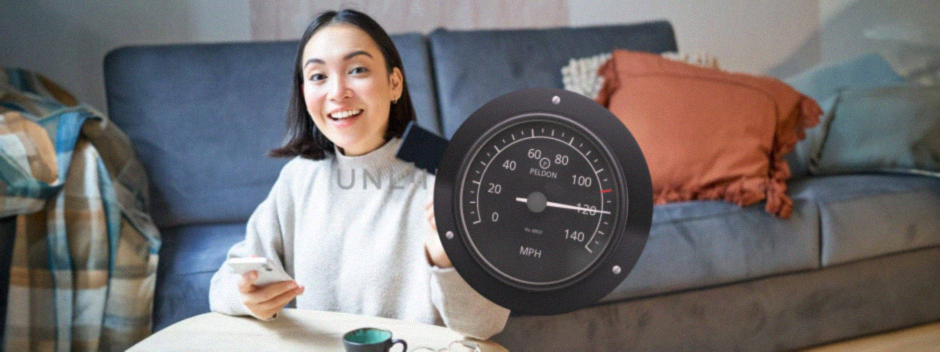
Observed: 120; mph
